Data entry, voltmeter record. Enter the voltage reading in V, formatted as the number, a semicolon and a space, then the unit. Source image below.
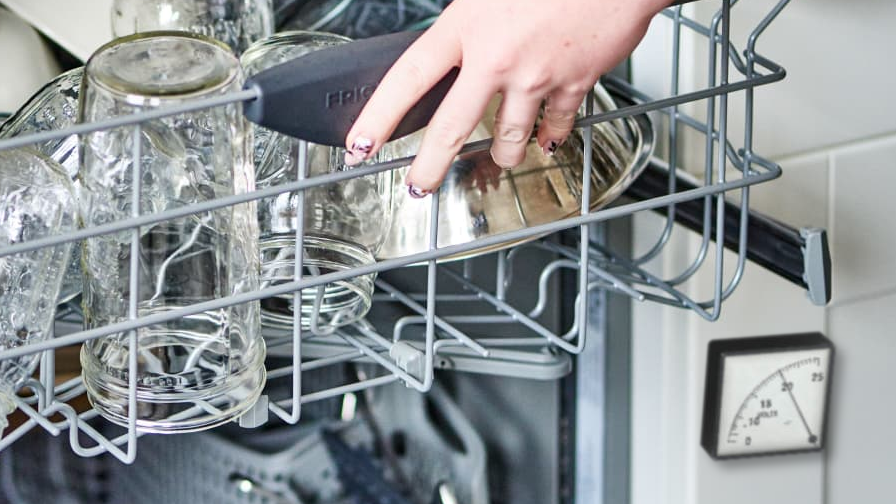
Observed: 20; V
